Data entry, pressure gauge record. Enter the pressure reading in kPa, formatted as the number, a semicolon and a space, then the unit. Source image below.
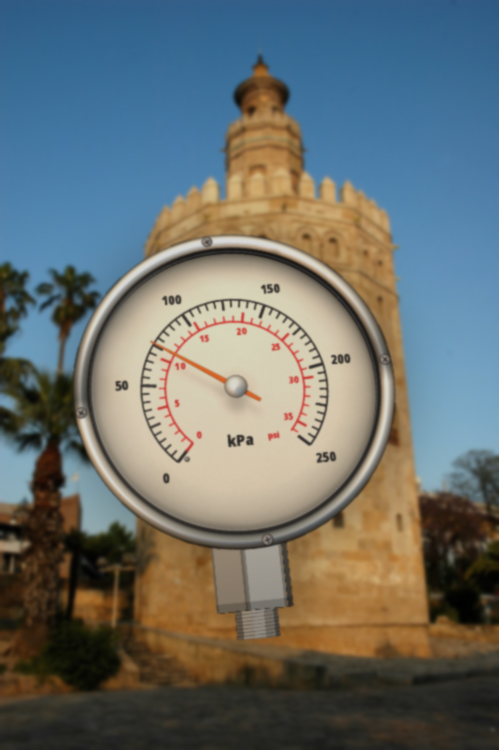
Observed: 75; kPa
